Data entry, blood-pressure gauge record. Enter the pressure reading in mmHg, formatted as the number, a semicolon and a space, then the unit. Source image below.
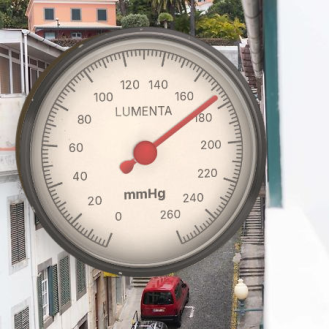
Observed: 174; mmHg
